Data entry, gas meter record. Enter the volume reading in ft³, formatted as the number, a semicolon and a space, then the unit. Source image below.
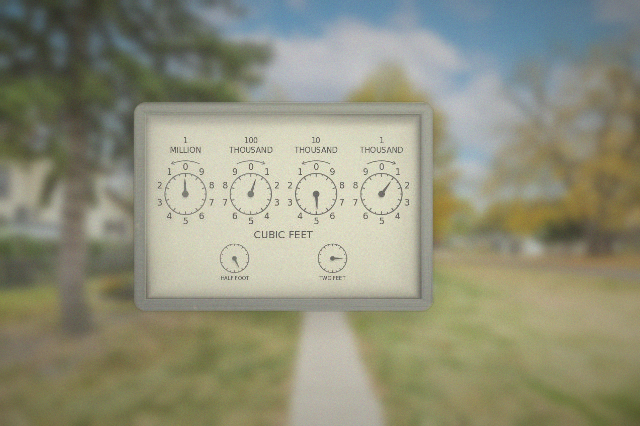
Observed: 5100; ft³
